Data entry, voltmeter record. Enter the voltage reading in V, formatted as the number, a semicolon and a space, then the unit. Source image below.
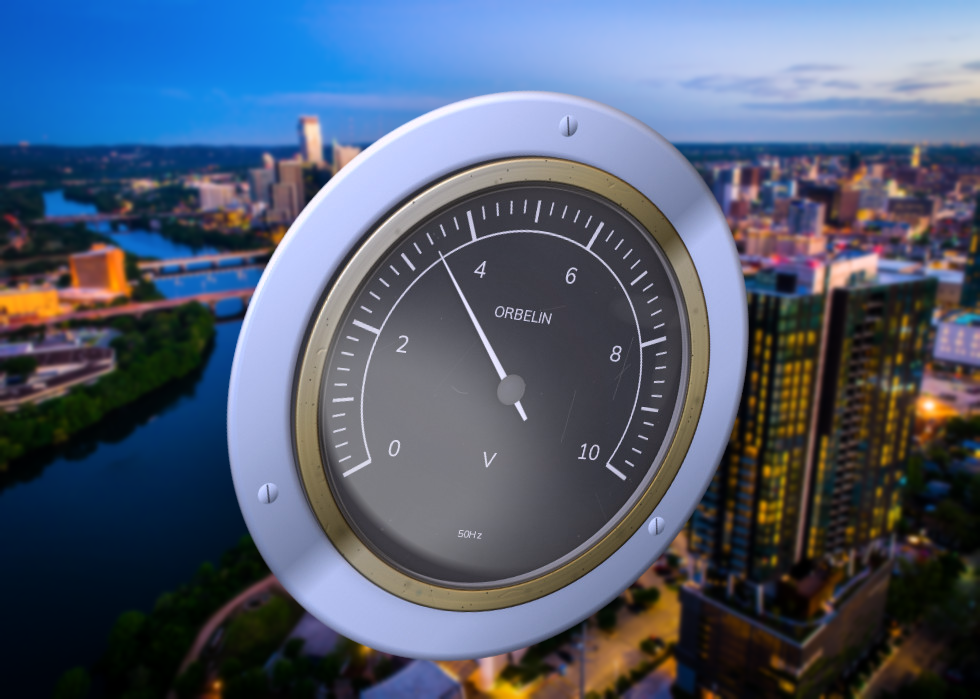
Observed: 3.4; V
